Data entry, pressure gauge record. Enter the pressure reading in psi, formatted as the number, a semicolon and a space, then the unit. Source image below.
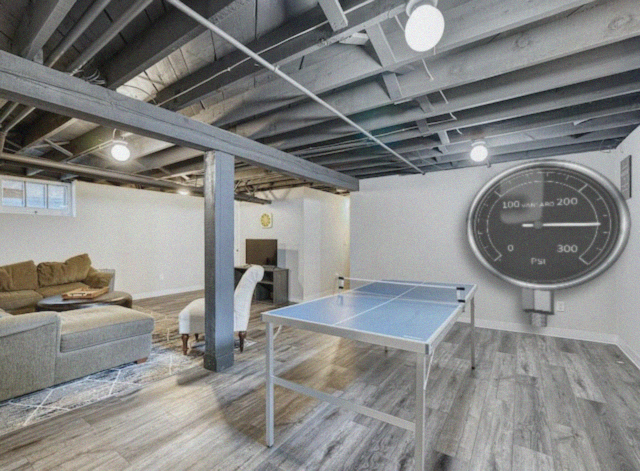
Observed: 250; psi
